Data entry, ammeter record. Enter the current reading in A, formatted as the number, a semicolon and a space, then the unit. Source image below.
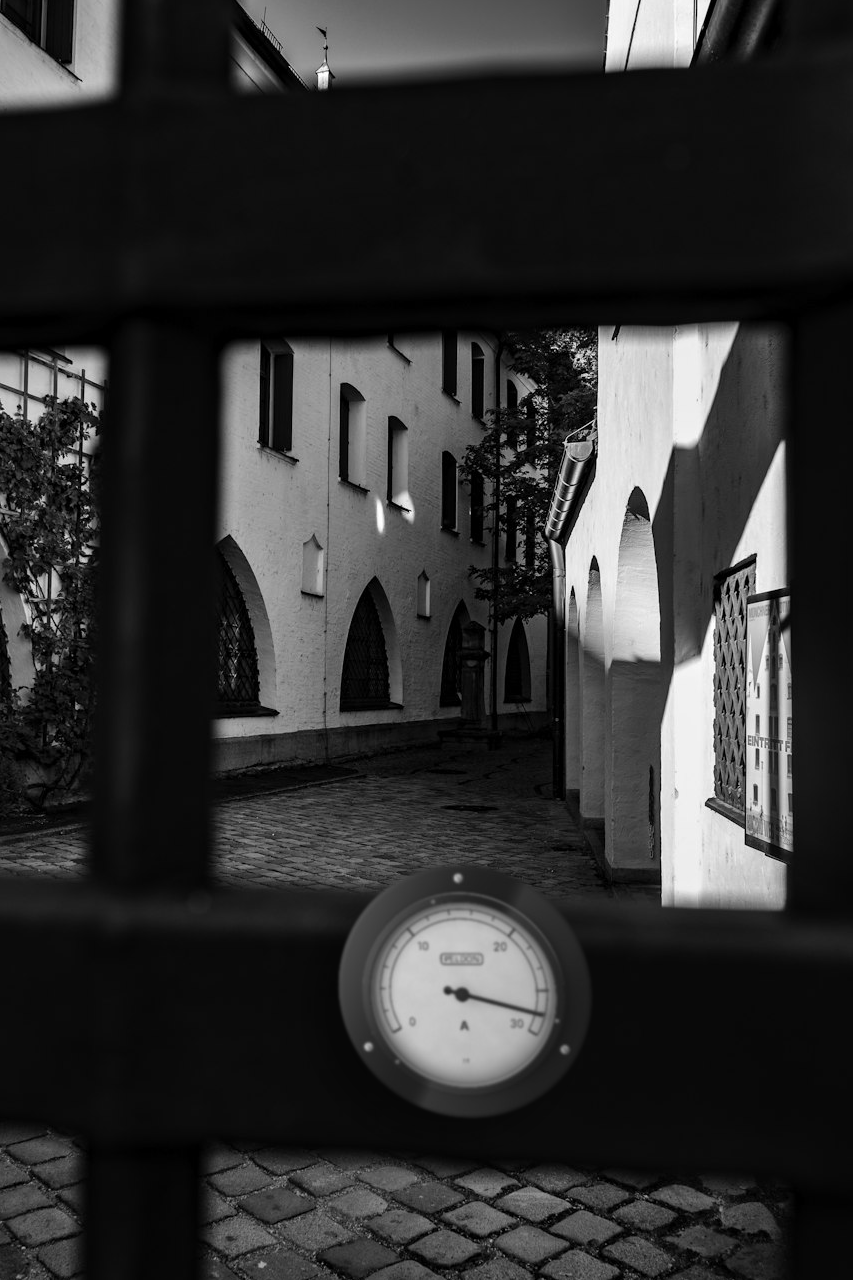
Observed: 28; A
